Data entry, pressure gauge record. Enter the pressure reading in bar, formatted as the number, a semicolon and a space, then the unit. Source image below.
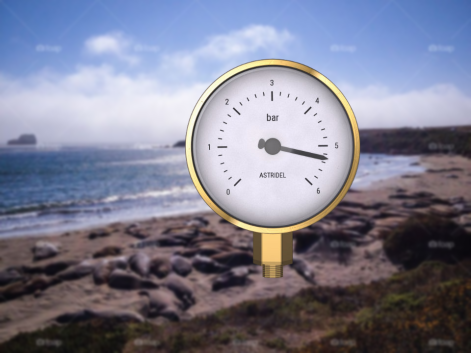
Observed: 5.3; bar
